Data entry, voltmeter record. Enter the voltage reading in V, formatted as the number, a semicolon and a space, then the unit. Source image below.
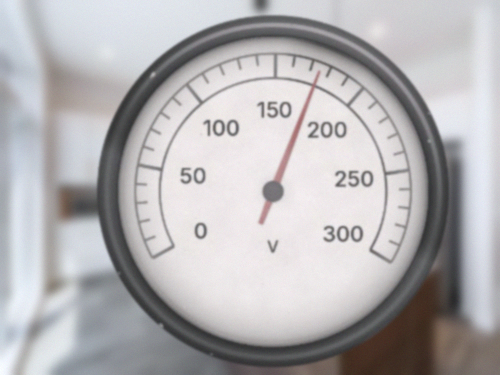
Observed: 175; V
